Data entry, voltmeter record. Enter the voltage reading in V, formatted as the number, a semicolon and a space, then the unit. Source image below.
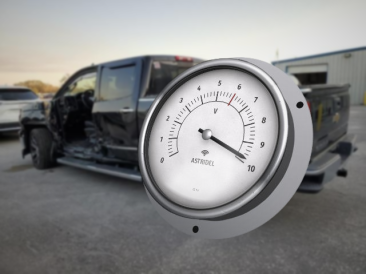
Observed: 9.8; V
